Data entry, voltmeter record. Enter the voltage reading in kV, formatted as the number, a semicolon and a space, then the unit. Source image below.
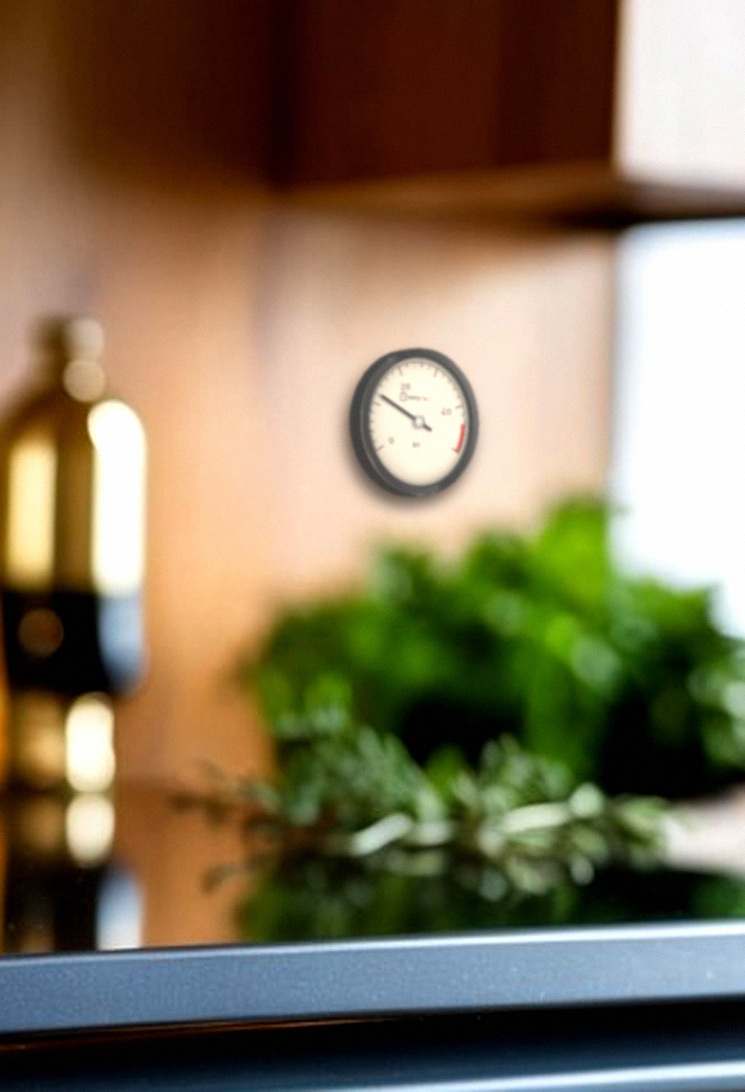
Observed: 12; kV
